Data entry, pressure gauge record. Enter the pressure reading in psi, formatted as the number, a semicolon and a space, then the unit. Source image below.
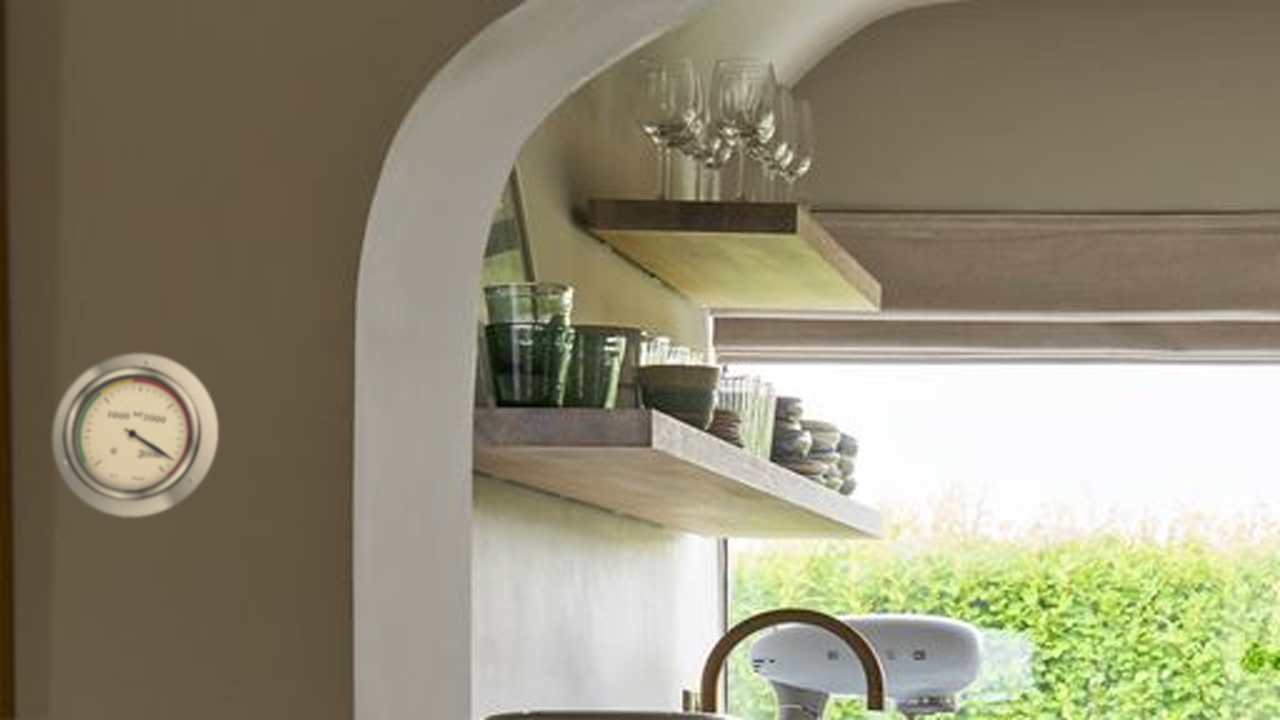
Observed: 2800; psi
